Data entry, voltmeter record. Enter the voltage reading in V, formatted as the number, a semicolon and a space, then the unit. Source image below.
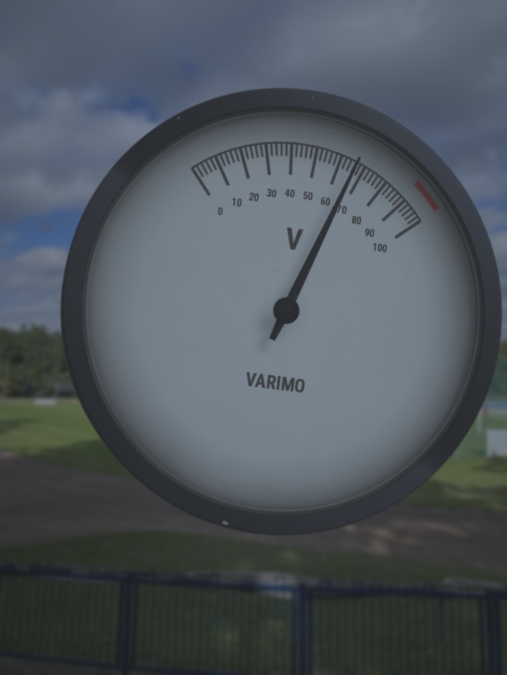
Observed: 66; V
